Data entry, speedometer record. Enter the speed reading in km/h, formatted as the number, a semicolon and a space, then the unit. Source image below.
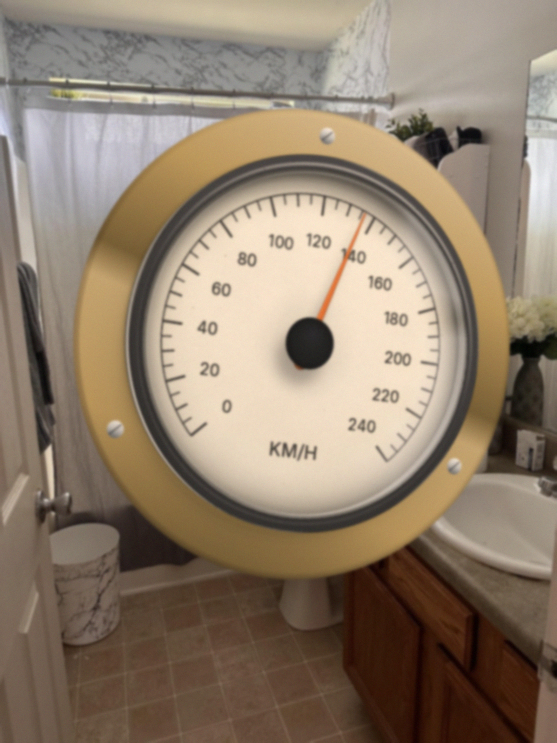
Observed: 135; km/h
